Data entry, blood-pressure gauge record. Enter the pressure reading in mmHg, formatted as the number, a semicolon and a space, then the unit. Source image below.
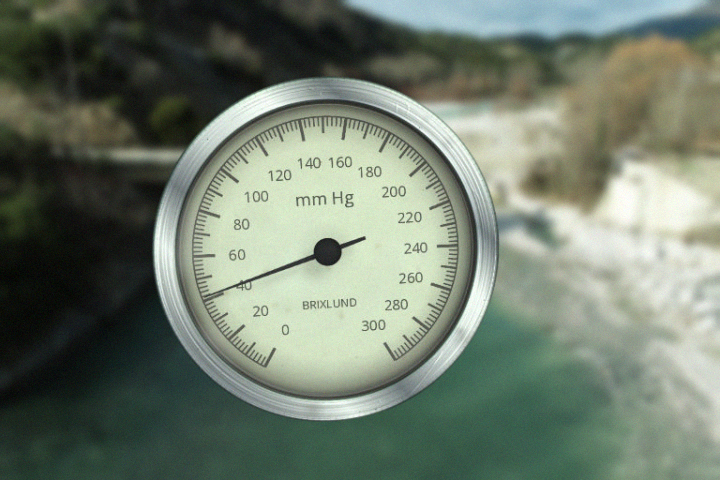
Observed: 42; mmHg
